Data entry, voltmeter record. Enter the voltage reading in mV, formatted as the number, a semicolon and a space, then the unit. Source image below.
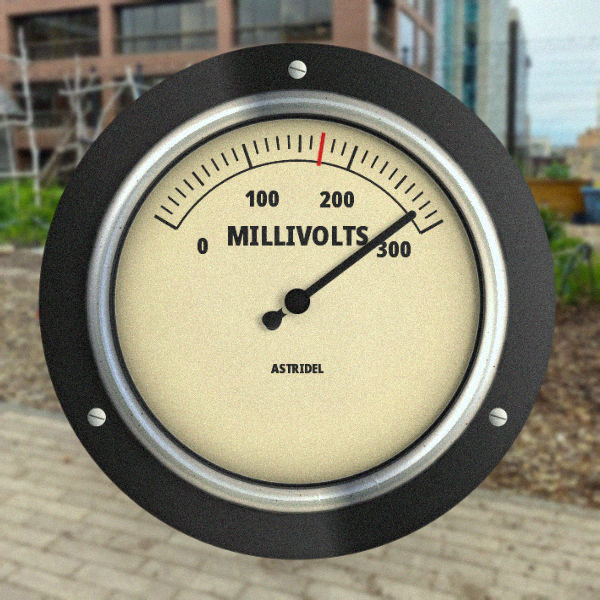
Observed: 280; mV
